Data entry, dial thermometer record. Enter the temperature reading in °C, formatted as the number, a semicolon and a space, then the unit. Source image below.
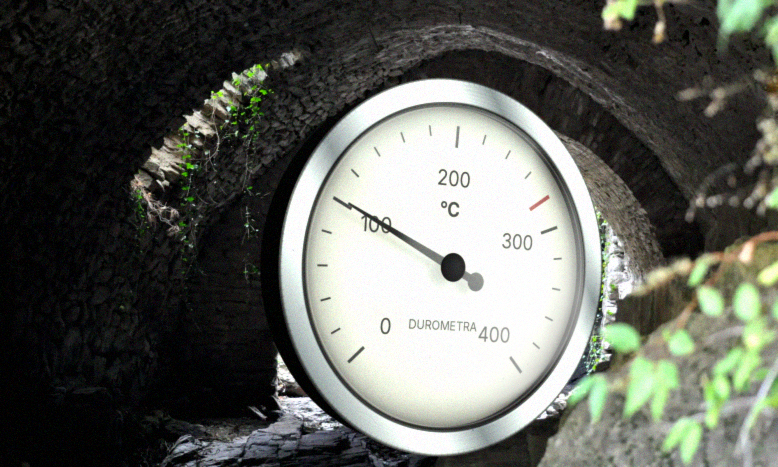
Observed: 100; °C
